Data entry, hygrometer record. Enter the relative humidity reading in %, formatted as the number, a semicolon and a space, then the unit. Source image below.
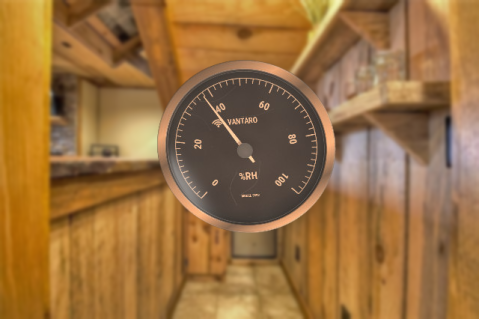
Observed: 38; %
